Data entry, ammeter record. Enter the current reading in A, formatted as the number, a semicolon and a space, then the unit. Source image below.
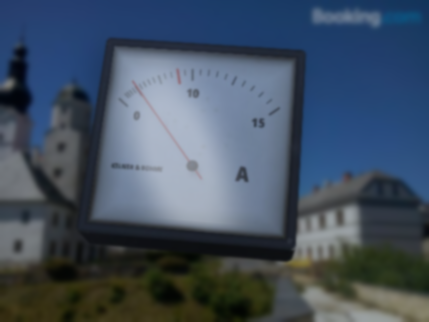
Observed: 5; A
